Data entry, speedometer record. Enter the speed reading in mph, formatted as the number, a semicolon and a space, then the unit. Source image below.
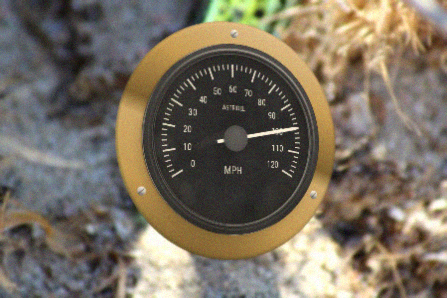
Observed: 100; mph
